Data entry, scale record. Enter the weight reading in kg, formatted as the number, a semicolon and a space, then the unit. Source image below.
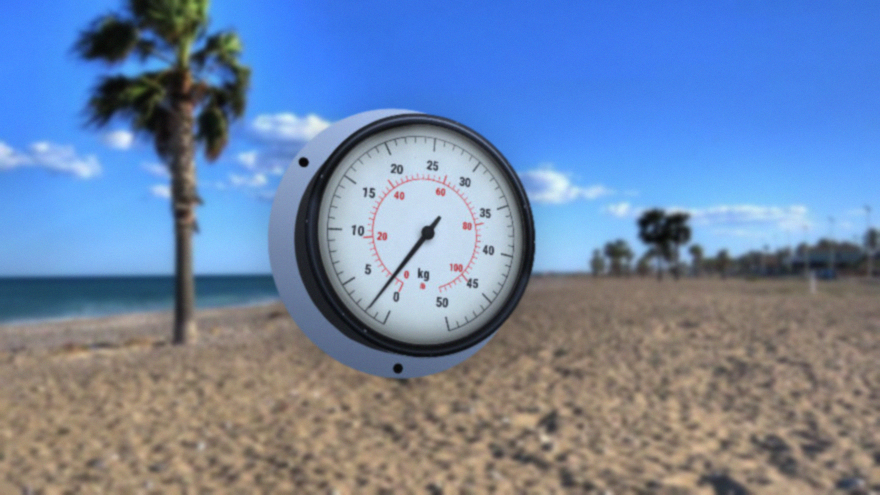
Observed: 2; kg
